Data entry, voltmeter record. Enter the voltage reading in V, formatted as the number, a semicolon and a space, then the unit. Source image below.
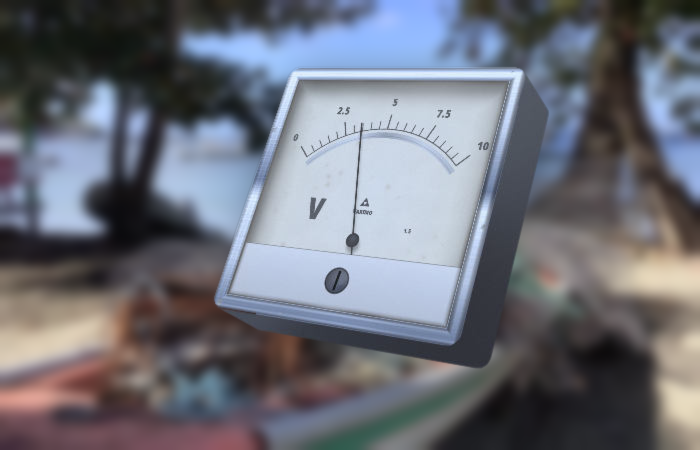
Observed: 3.5; V
